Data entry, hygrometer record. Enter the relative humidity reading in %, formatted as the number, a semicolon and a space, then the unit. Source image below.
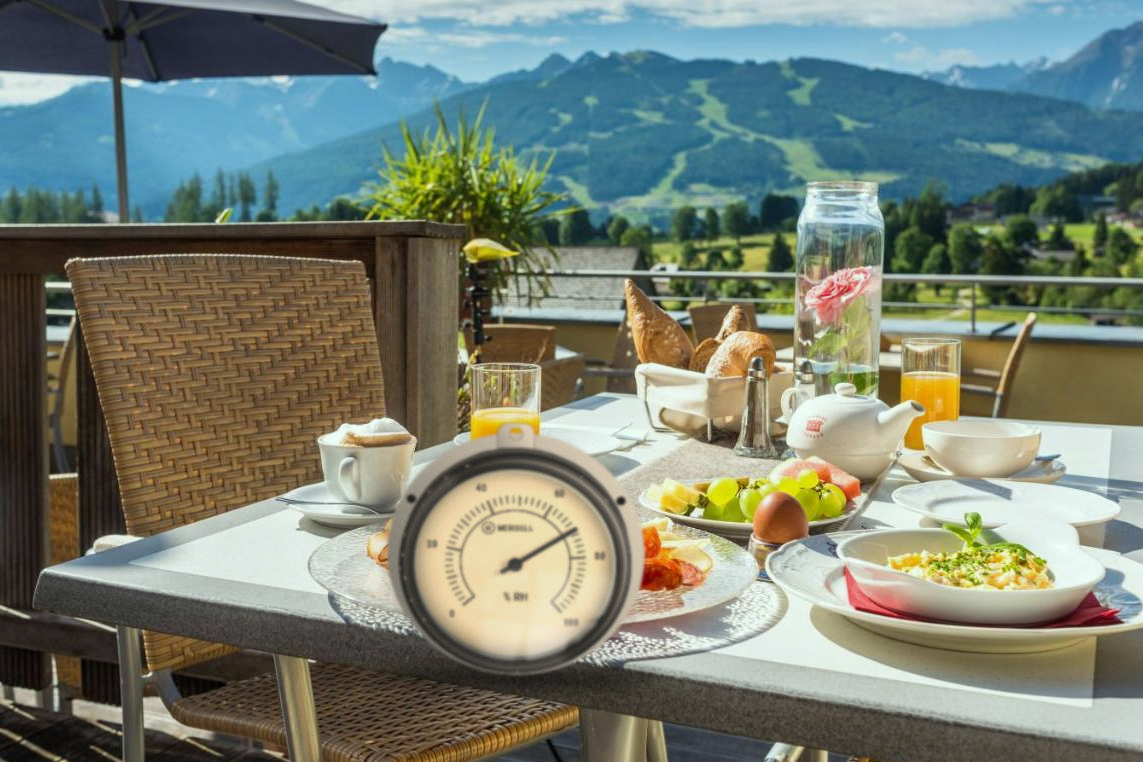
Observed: 70; %
